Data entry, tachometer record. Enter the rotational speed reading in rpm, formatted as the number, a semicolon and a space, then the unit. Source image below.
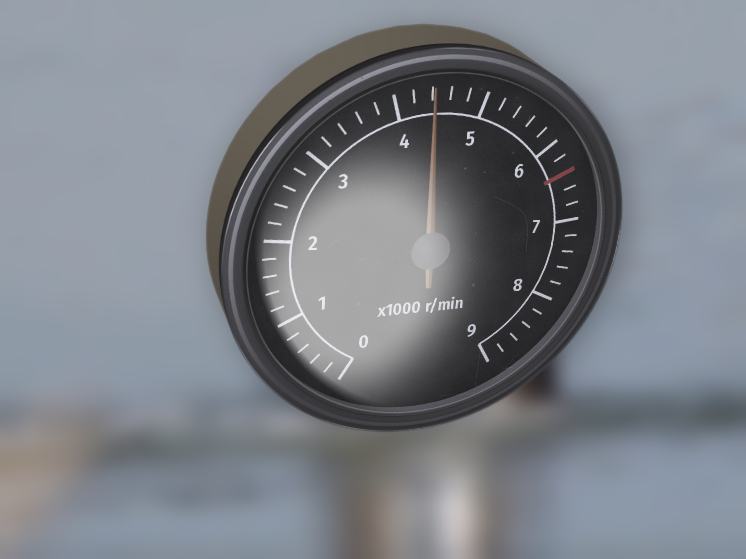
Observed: 4400; rpm
